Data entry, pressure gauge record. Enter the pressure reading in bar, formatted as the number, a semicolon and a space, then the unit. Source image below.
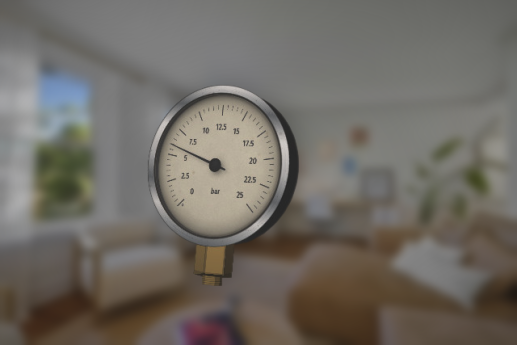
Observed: 6; bar
